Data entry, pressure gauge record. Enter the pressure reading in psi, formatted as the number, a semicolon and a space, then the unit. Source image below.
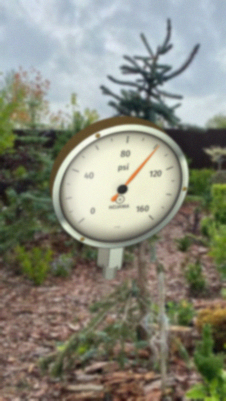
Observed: 100; psi
